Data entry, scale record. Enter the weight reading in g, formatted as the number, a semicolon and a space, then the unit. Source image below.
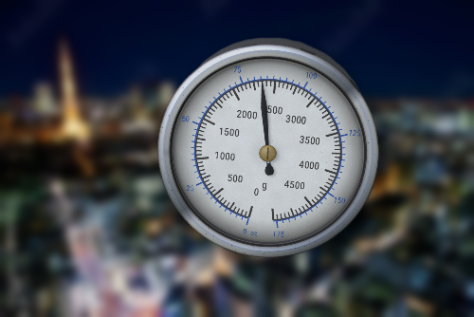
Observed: 2350; g
